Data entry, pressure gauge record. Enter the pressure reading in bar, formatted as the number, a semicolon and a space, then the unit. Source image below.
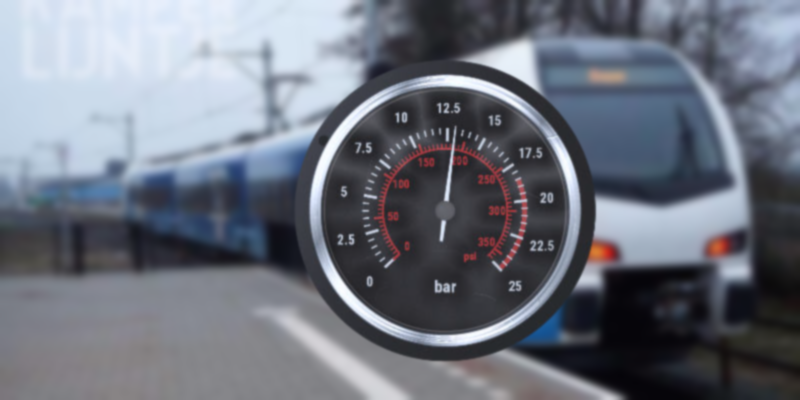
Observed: 13; bar
